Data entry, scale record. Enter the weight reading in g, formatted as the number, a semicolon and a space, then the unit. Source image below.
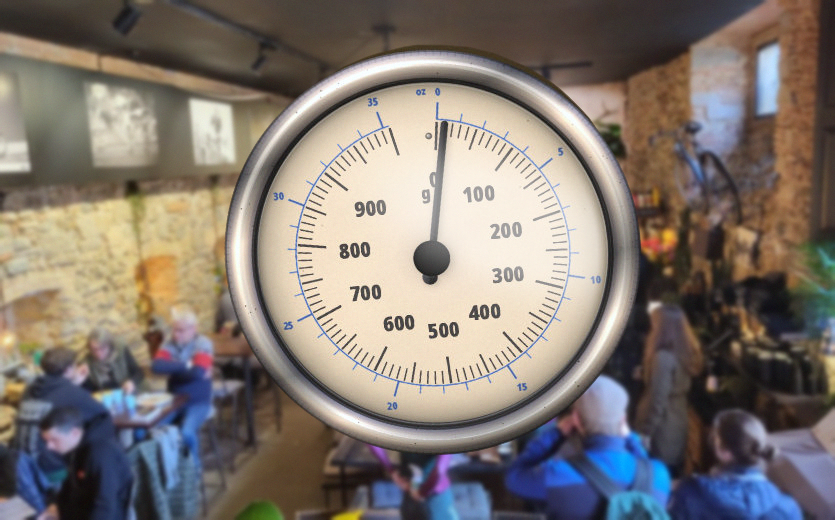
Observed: 10; g
